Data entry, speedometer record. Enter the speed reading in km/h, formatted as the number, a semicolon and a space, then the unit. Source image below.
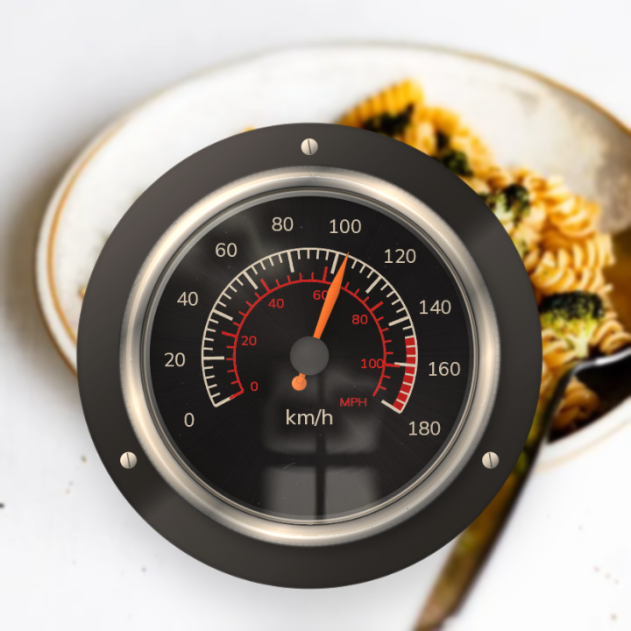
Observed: 104; km/h
